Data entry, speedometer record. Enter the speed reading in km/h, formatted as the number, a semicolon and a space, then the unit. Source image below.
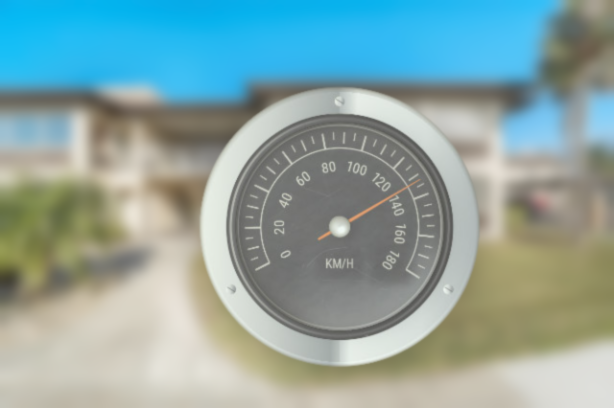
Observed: 132.5; km/h
